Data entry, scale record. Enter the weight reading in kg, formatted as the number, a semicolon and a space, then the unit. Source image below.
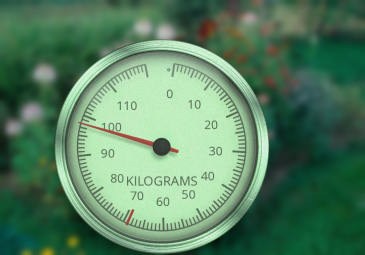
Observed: 98; kg
